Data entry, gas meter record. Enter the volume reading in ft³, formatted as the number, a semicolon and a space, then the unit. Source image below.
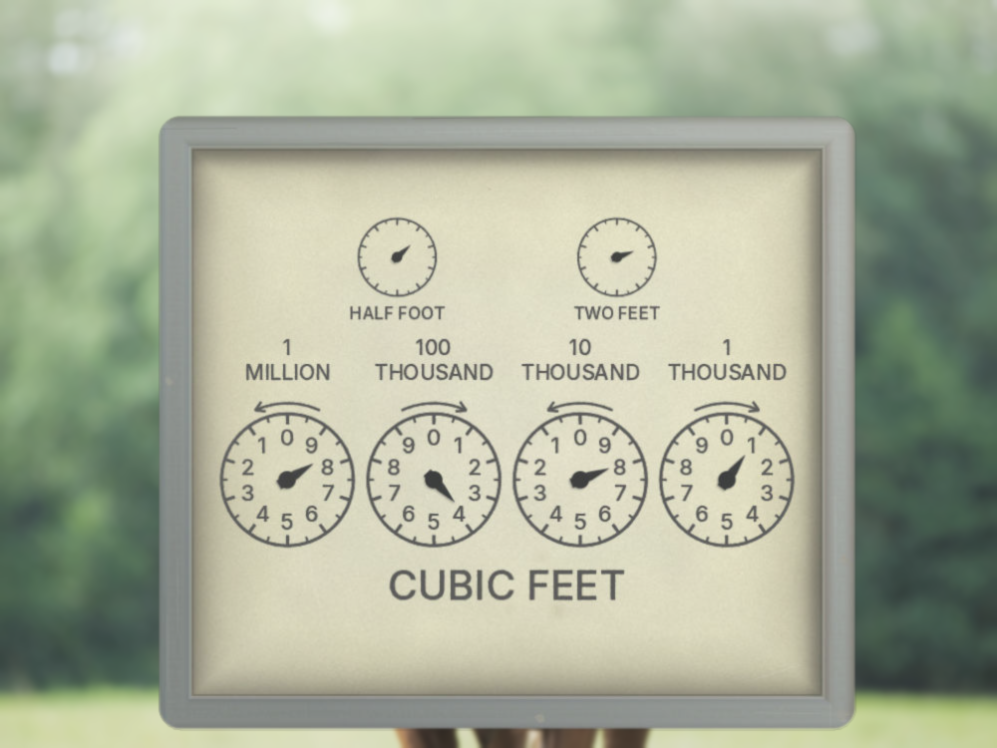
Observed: 838100; ft³
